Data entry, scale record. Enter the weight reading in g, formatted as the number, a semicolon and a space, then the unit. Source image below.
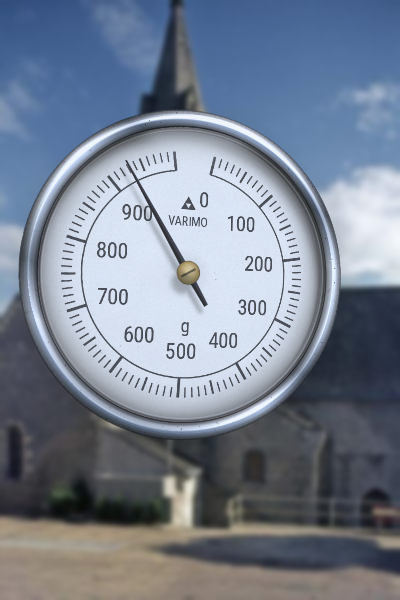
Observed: 930; g
